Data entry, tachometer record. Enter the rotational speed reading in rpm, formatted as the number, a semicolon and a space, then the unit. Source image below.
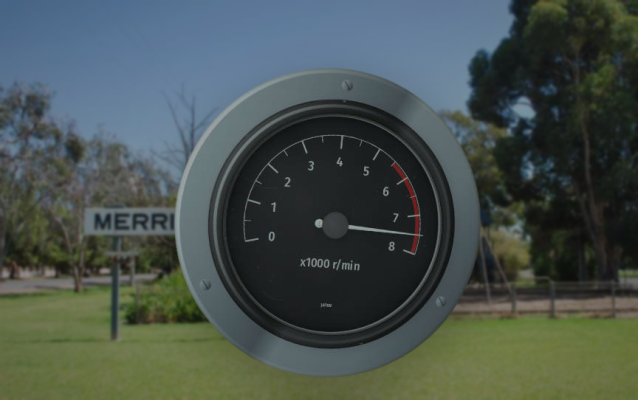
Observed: 7500; rpm
